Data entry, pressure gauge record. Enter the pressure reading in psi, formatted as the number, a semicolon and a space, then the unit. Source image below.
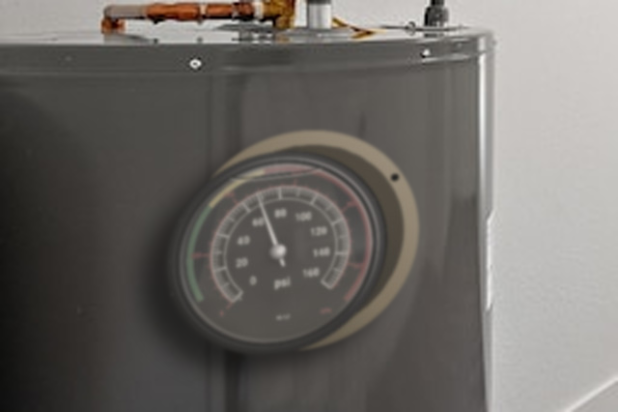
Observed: 70; psi
